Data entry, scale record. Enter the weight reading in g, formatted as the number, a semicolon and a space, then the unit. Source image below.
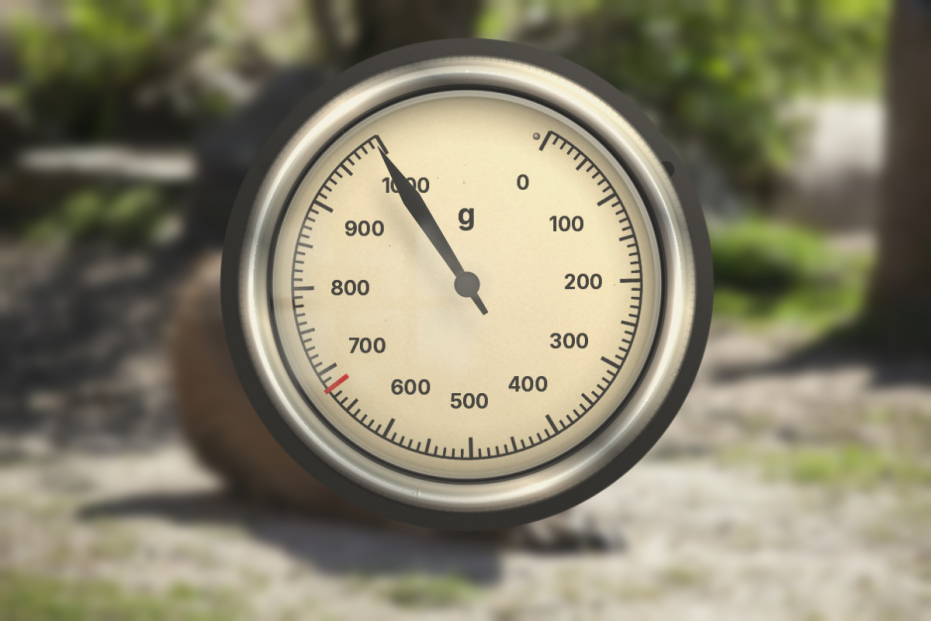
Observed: 995; g
